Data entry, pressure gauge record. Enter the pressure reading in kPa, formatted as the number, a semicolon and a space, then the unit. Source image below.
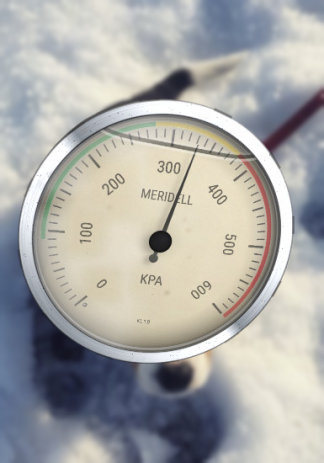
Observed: 330; kPa
